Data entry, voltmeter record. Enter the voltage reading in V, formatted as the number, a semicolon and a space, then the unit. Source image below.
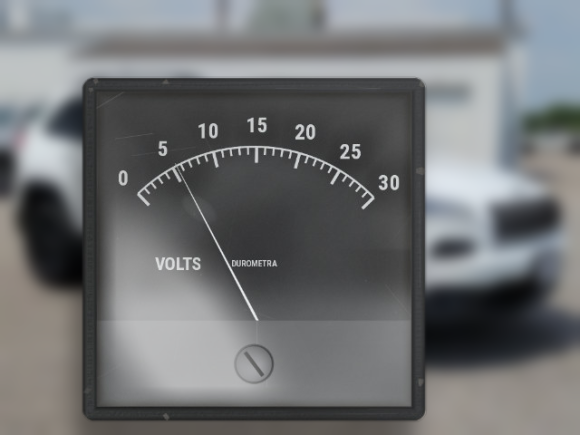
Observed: 5.5; V
